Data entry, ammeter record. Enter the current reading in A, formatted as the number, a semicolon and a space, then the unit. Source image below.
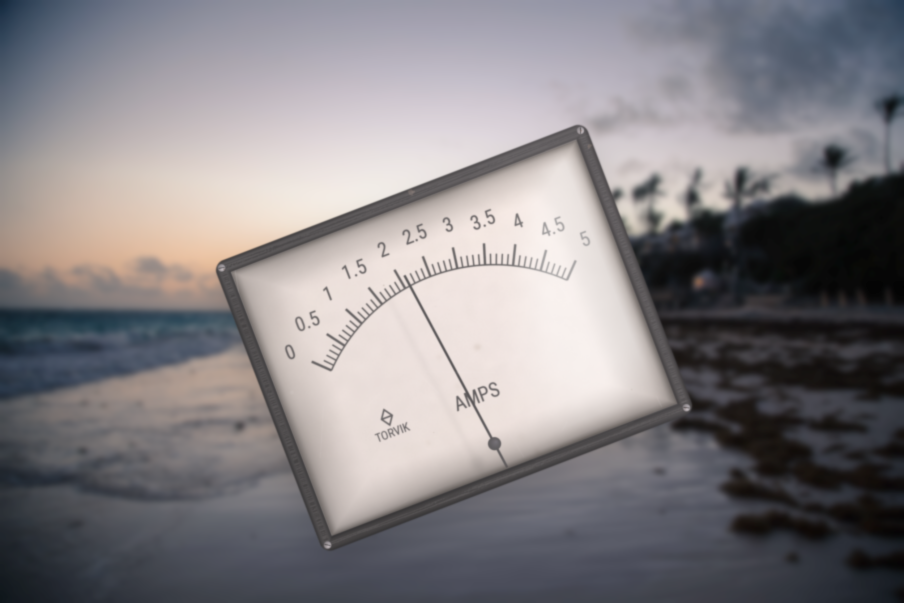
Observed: 2.1; A
